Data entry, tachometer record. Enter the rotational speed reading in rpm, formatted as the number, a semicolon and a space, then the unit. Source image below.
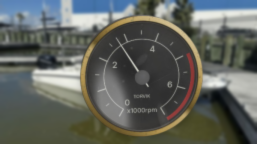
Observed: 2750; rpm
